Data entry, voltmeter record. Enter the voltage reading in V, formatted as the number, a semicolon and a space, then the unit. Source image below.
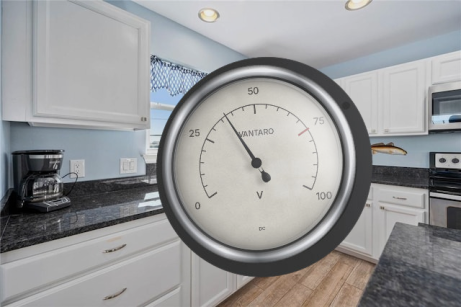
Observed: 37.5; V
